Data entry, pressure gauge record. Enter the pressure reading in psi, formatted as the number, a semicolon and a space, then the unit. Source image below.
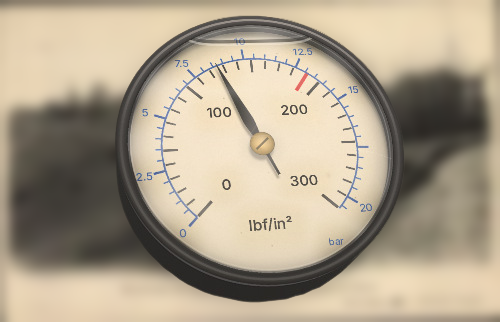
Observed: 125; psi
